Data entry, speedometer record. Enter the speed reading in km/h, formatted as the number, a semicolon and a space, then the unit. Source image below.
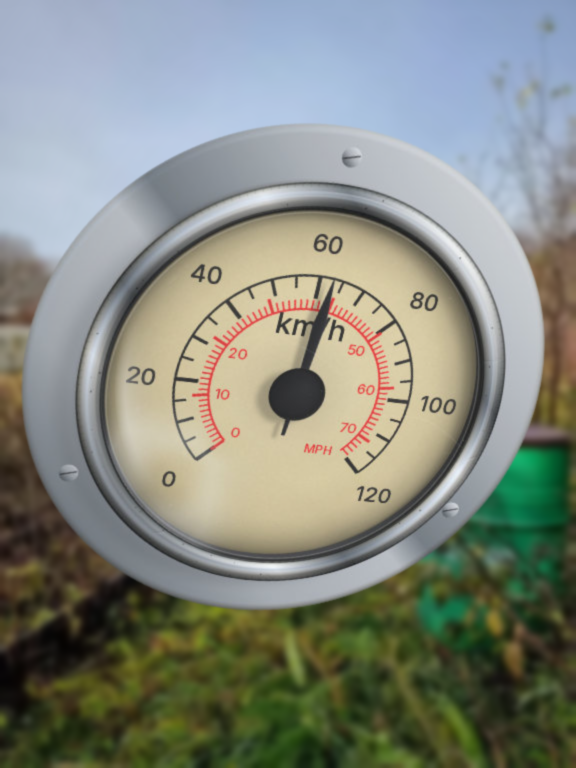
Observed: 62.5; km/h
